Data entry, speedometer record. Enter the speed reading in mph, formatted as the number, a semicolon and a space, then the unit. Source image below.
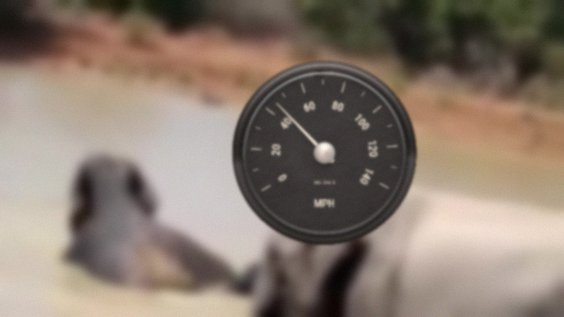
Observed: 45; mph
